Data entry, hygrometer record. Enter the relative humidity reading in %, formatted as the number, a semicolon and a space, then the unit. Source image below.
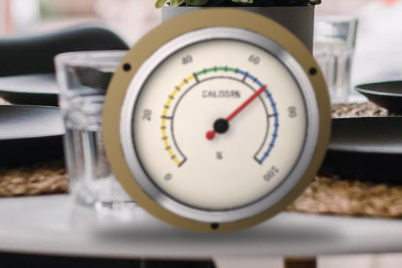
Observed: 68; %
